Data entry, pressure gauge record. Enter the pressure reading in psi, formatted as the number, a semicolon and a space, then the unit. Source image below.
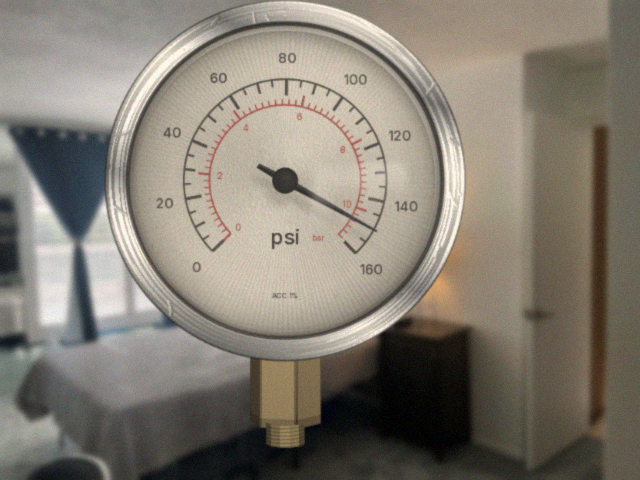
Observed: 150; psi
